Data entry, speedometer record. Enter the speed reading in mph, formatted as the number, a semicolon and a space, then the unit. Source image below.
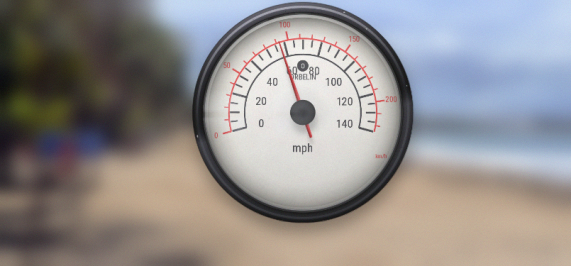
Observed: 57.5; mph
